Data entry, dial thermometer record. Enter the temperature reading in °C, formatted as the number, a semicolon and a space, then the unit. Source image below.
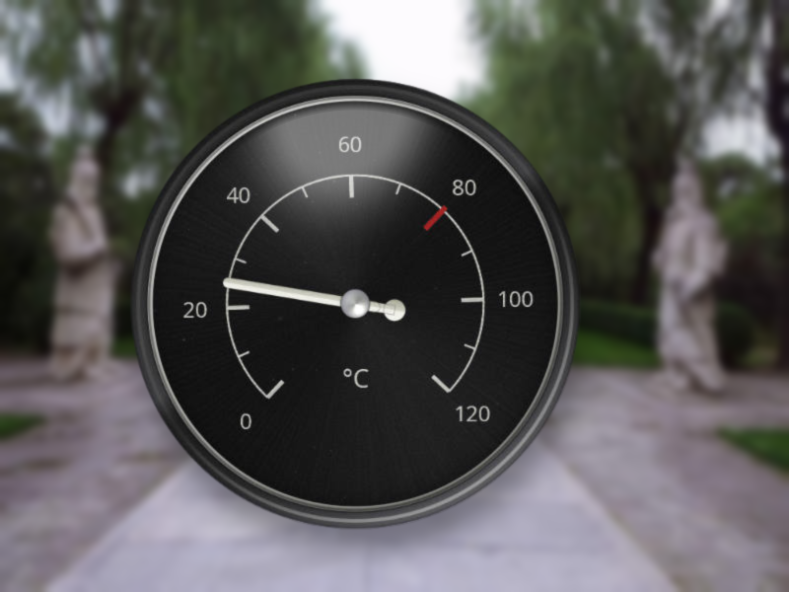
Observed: 25; °C
